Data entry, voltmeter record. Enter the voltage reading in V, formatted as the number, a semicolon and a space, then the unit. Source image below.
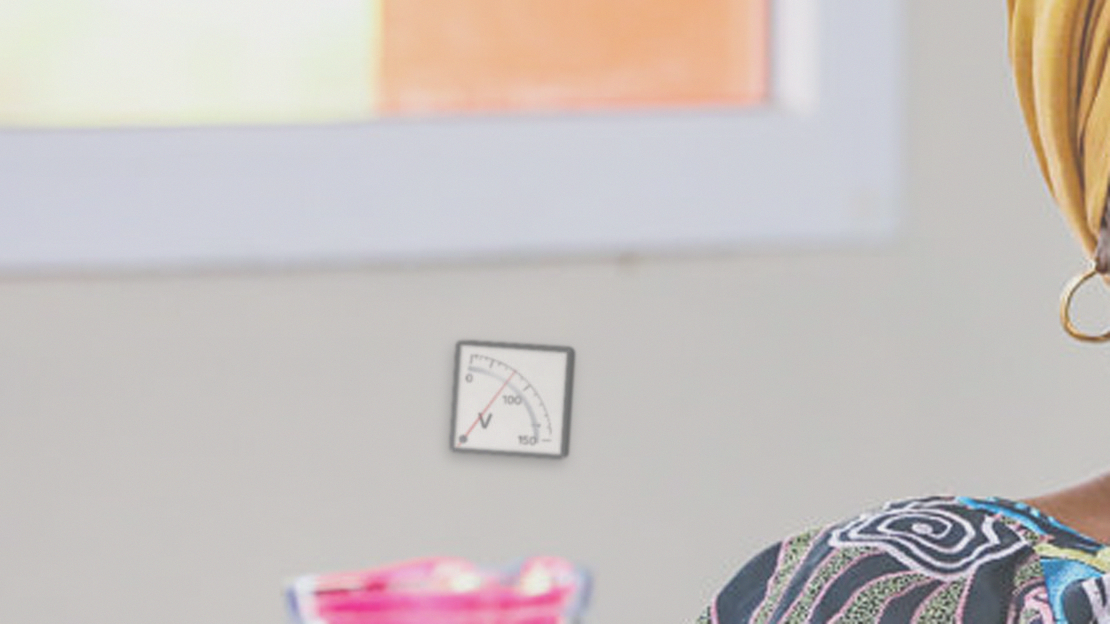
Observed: 80; V
